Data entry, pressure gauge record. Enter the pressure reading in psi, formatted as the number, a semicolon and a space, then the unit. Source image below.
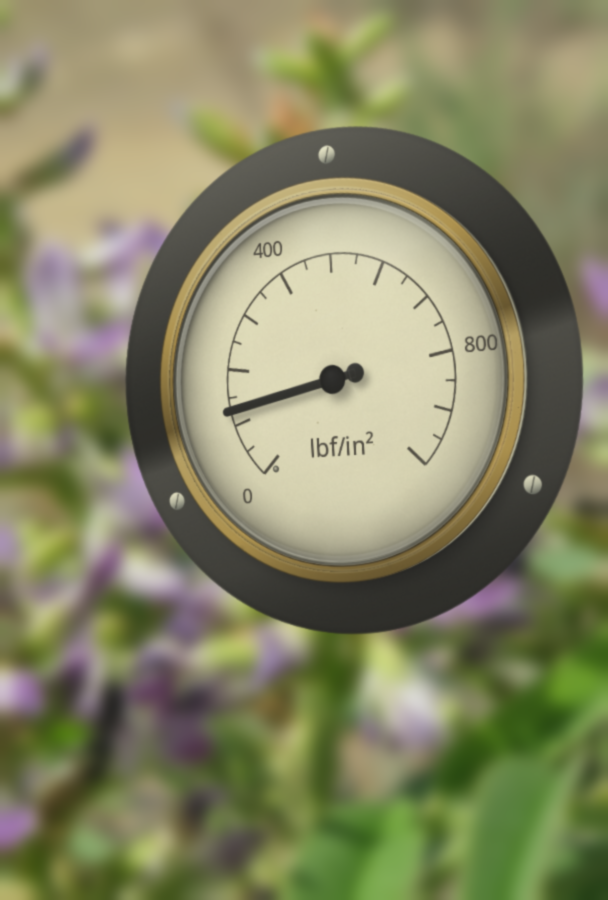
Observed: 125; psi
